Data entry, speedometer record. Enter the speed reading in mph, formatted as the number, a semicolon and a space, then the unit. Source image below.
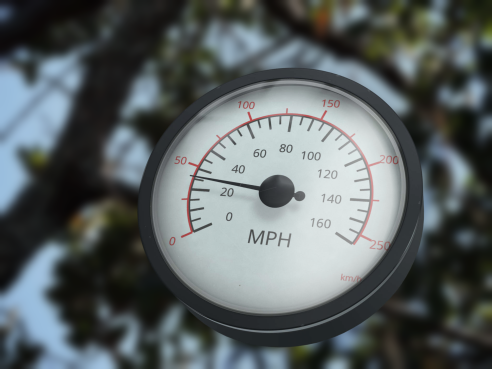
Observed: 25; mph
